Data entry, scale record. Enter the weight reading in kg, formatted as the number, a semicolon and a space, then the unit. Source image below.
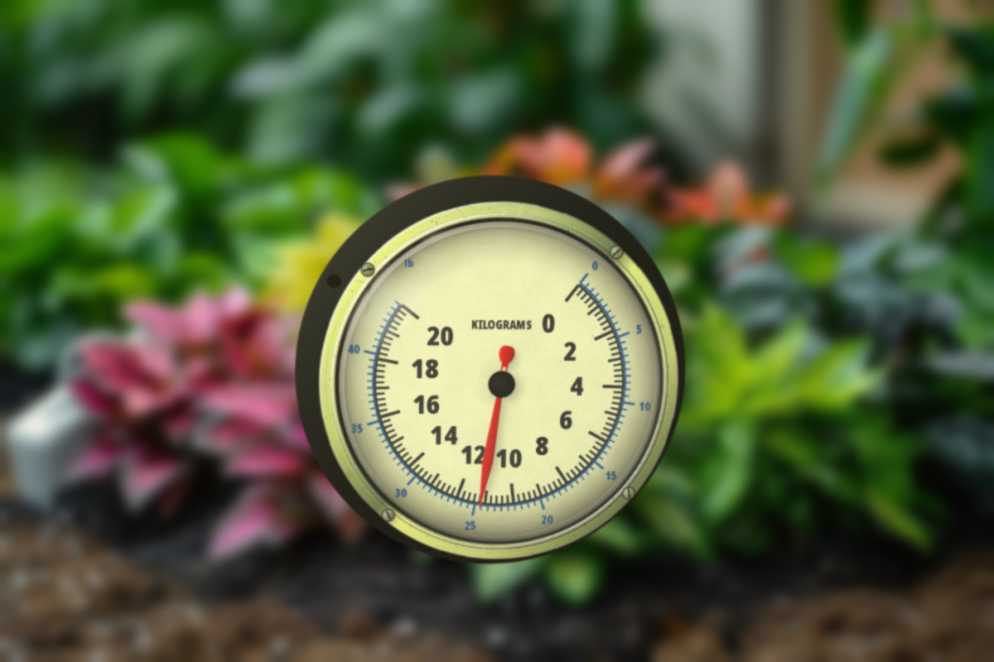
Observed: 11.2; kg
